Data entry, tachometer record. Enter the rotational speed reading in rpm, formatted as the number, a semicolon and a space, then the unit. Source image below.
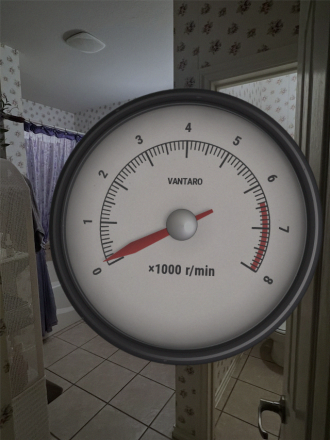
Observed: 100; rpm
